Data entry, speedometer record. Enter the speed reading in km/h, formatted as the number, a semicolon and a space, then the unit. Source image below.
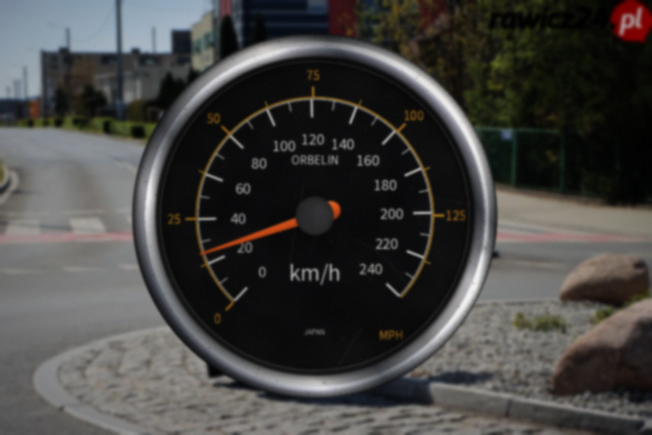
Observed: 25; km/h
